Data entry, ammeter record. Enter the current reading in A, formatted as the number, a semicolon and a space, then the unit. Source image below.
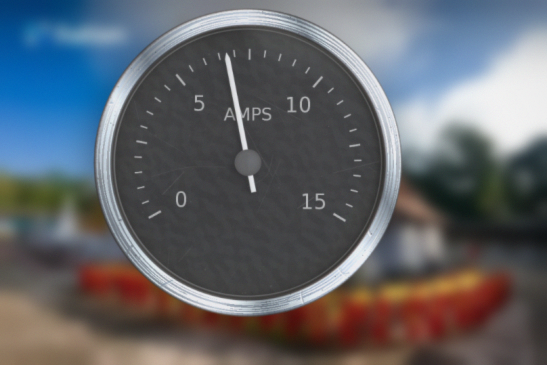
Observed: 6.75; A
